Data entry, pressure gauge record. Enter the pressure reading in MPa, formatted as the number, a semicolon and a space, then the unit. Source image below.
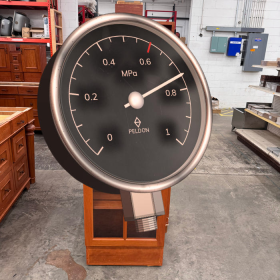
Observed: 0.75; MPa
